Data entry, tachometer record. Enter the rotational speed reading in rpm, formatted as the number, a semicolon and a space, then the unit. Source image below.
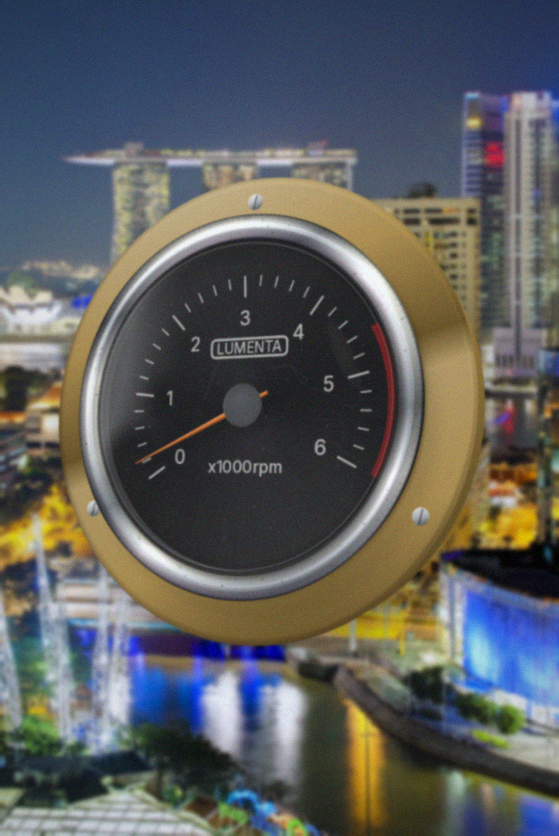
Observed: 200; rpm
